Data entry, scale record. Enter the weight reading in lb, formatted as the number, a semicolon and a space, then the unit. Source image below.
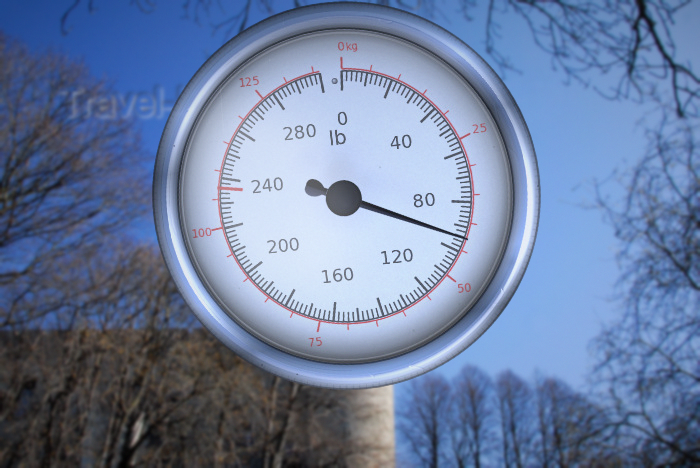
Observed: 94; lb
